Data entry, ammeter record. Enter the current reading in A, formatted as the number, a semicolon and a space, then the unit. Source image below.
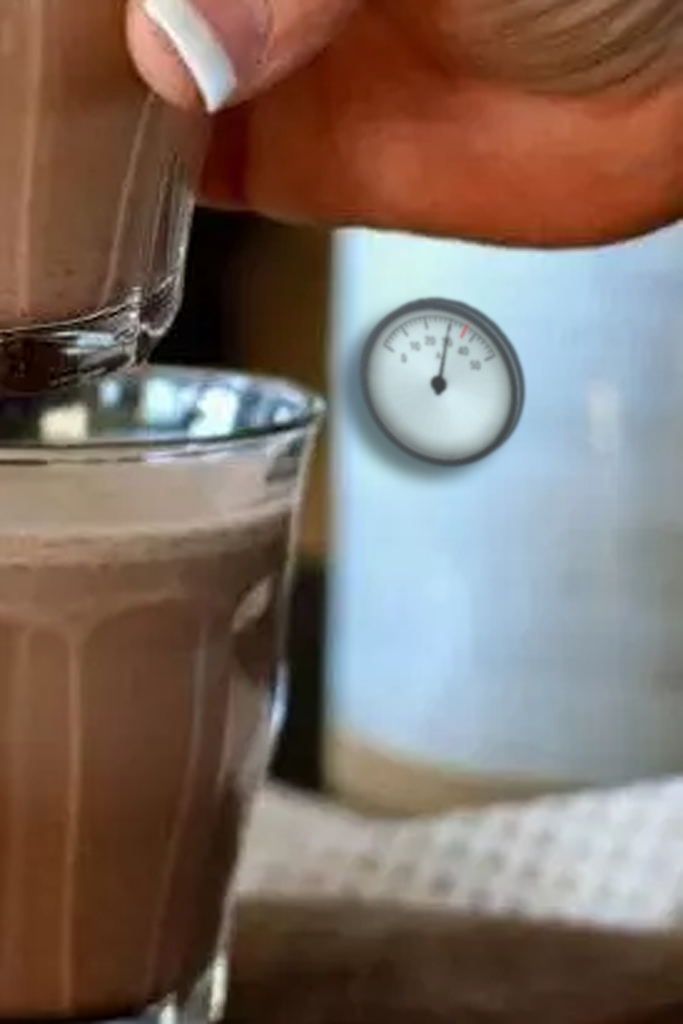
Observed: 30; A
